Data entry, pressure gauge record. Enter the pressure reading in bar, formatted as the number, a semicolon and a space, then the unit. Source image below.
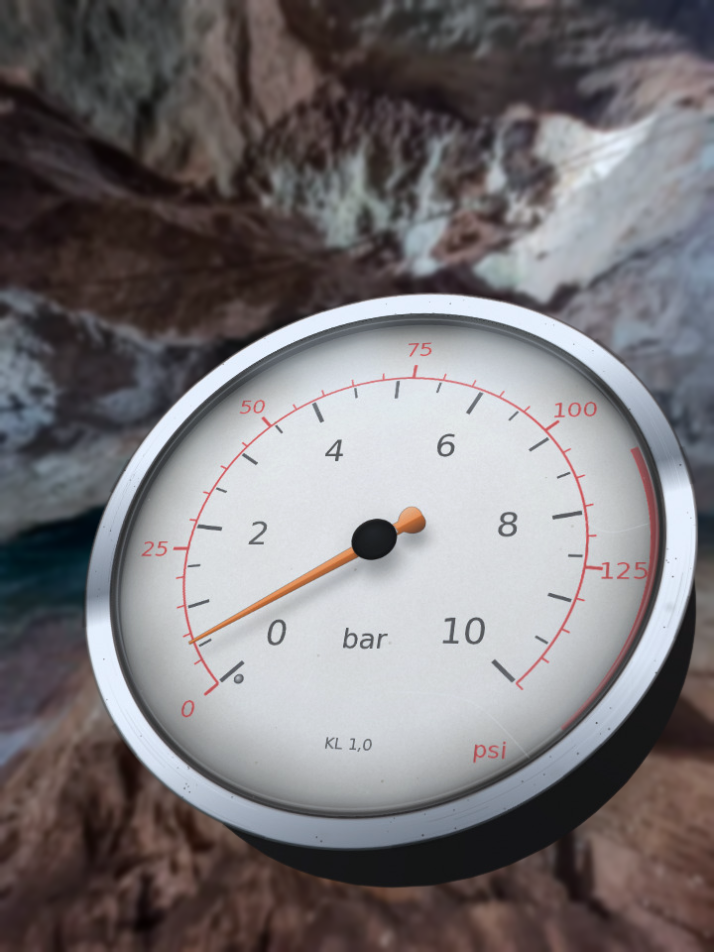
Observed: 0.5; bar
